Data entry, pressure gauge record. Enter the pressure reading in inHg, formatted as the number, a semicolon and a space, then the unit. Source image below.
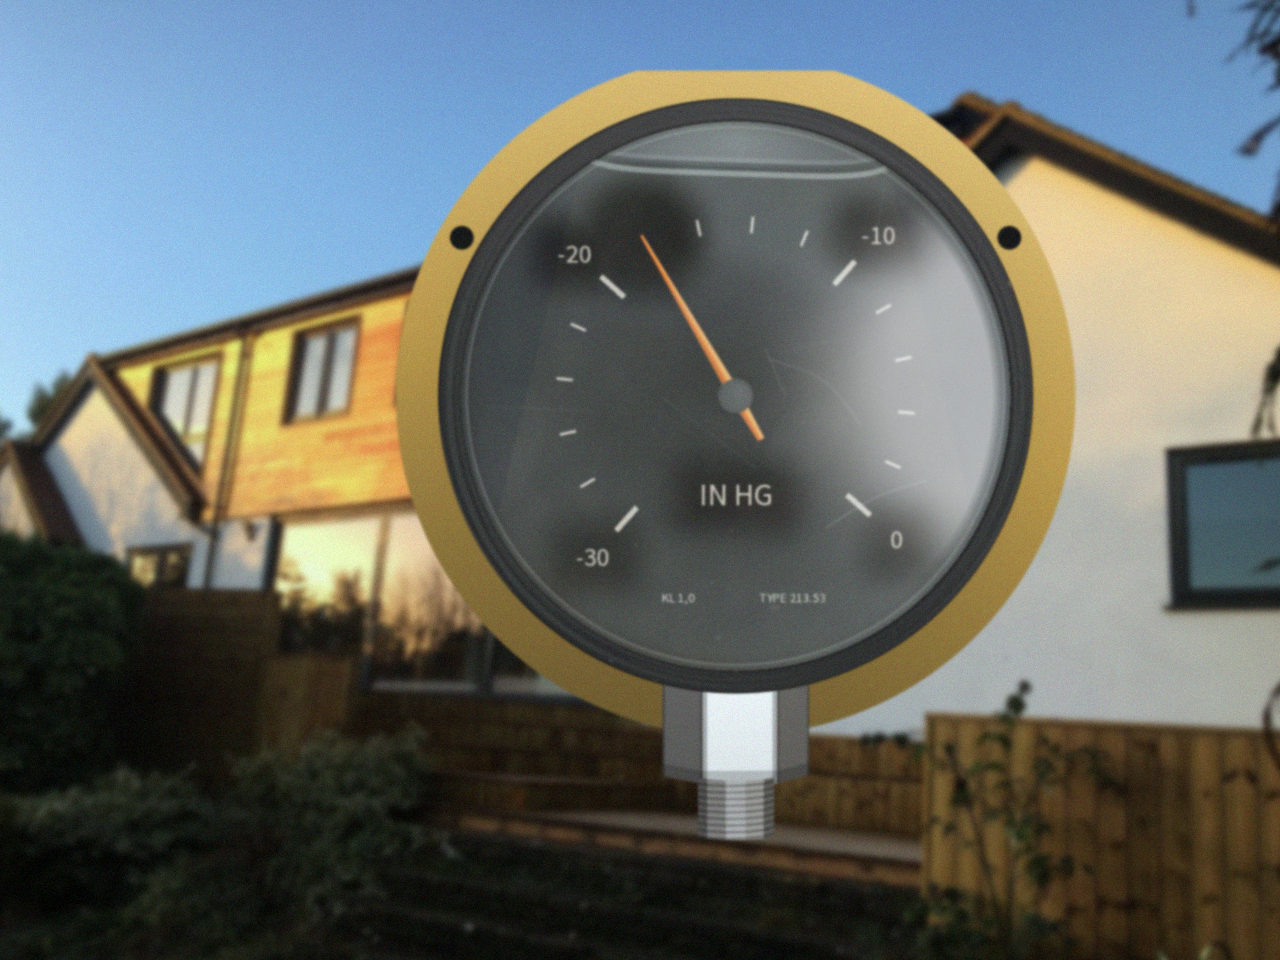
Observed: -18; inHg
